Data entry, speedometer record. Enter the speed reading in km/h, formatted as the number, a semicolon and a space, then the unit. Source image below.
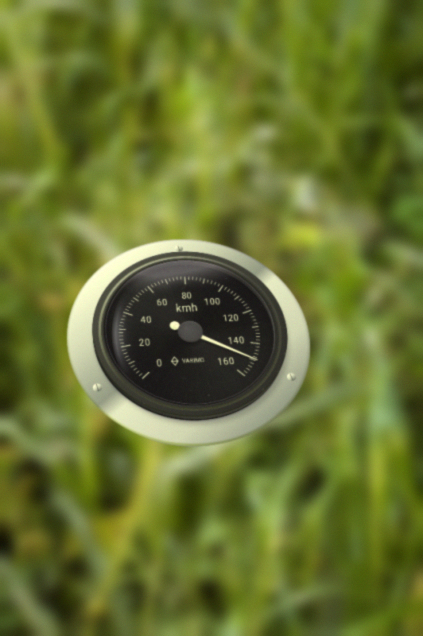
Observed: 150; km/h
